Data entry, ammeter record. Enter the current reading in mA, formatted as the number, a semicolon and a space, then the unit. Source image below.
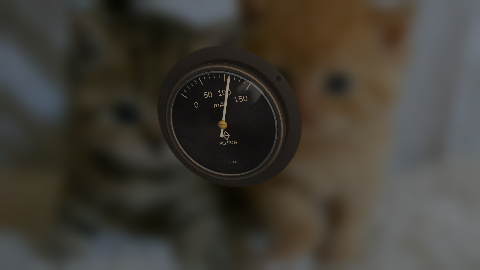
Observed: 110; mA
